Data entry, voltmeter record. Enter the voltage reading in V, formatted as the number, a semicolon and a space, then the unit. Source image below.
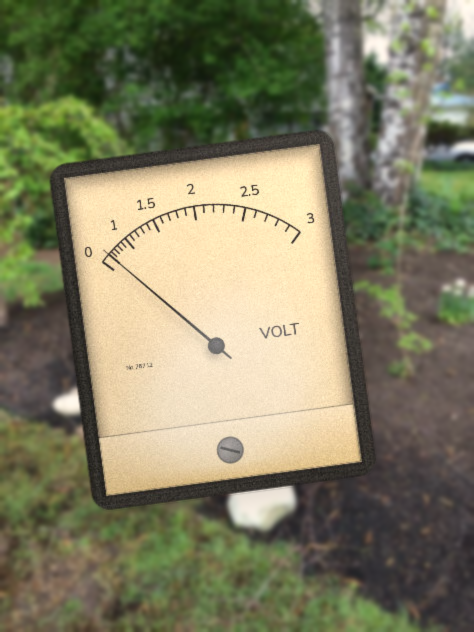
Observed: 0.5; V
